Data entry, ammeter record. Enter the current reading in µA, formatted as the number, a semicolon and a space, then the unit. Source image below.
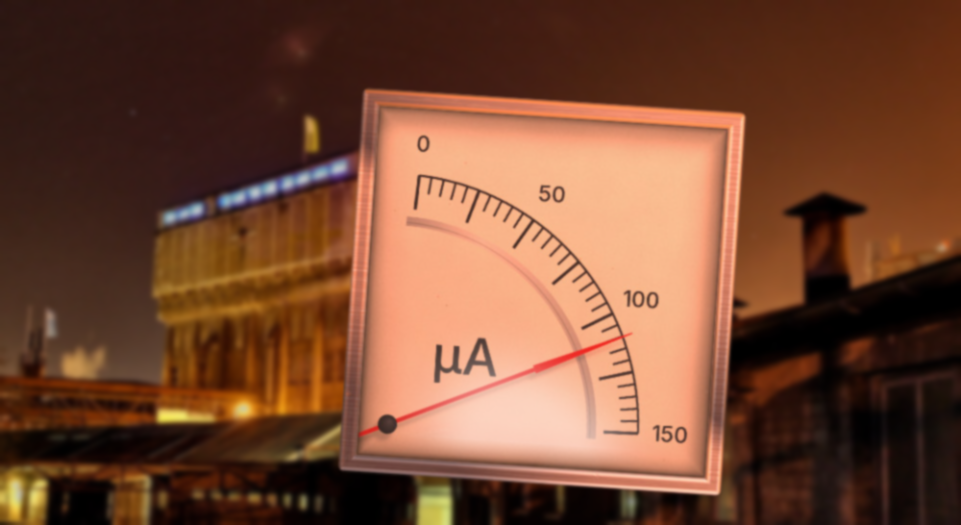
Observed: 110; µA
